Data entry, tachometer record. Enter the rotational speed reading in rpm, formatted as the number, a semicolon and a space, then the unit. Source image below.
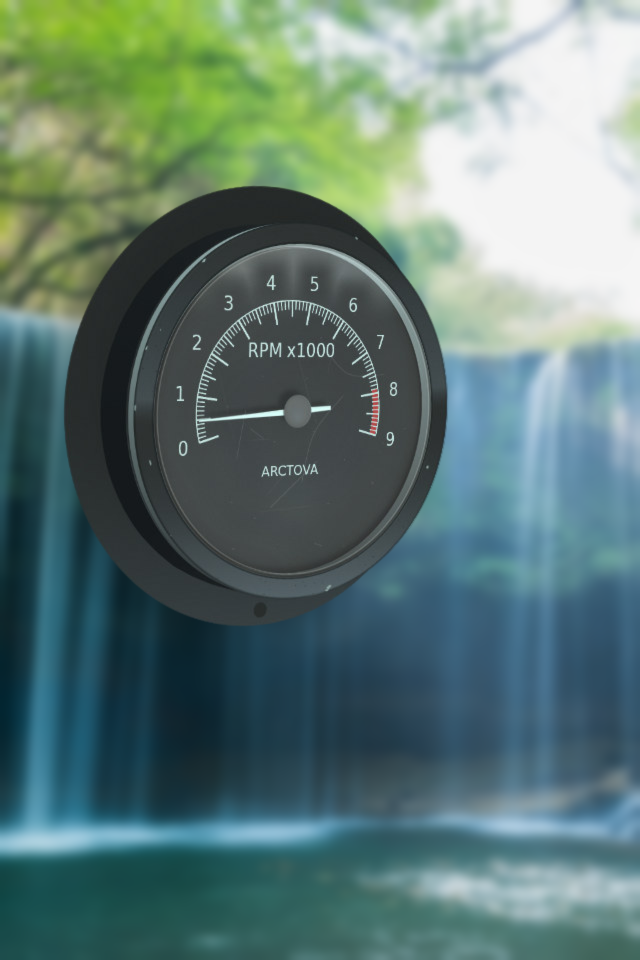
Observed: 500; rpm
